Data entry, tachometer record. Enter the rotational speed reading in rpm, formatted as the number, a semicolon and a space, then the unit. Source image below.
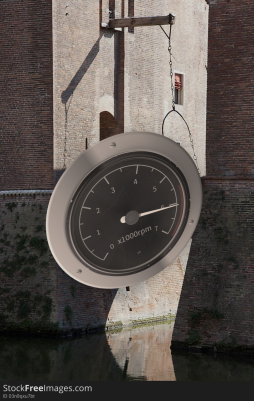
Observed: 6000; rpm
